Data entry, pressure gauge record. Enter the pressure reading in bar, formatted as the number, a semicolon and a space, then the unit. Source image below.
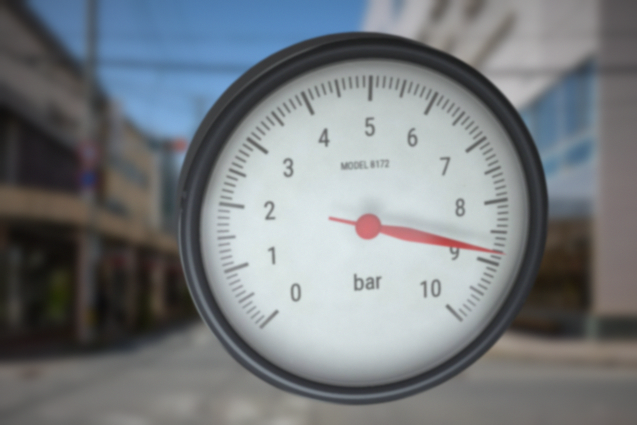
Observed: 8.8; bar
